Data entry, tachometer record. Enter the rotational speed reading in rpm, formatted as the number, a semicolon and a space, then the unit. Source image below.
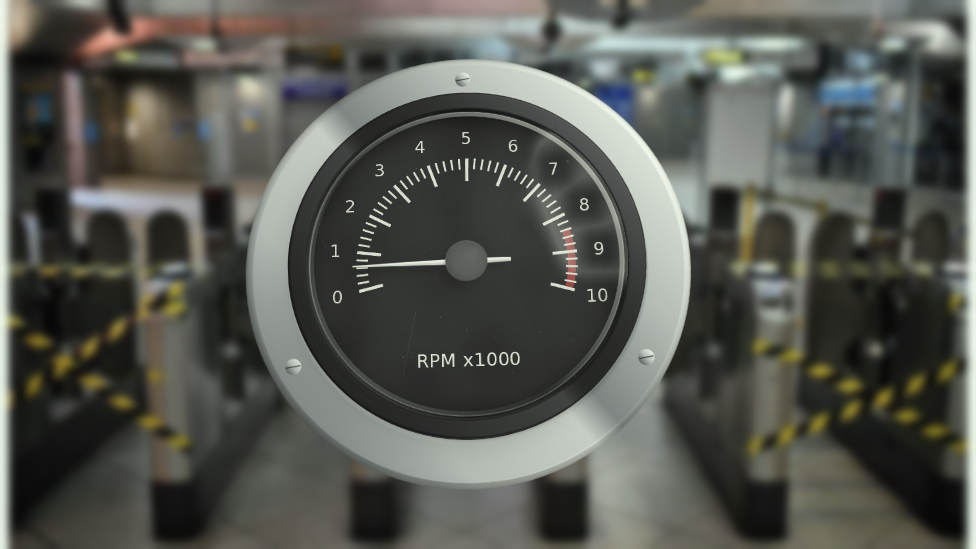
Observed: 600; rpm
